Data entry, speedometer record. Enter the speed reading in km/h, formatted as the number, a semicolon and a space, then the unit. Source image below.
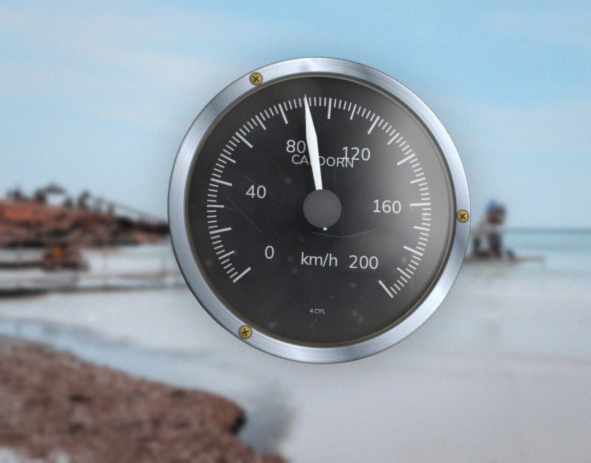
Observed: 90; km/h
